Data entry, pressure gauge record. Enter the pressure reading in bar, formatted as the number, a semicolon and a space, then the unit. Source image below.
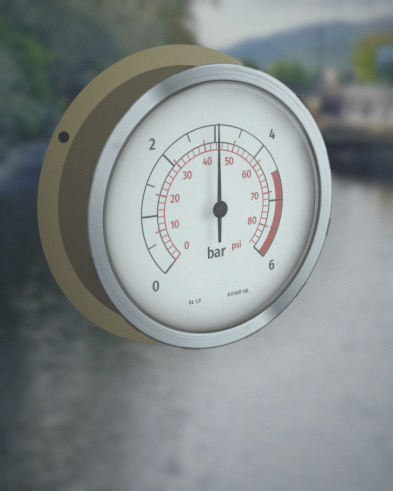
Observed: 3; bar
